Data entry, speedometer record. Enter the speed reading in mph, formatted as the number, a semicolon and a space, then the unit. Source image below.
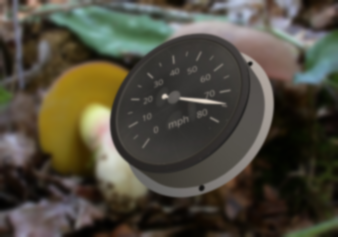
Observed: 75; mph
